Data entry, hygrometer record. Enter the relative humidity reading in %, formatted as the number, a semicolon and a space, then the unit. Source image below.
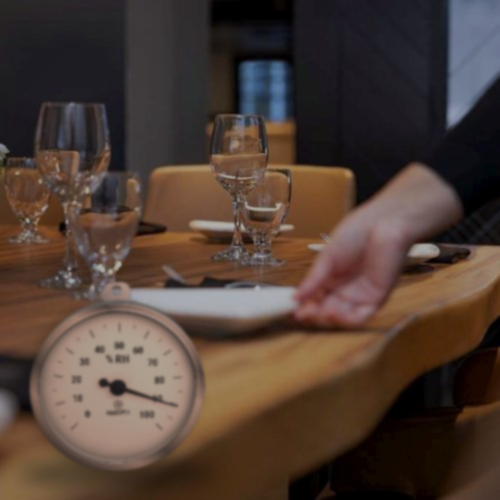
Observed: 90; %
